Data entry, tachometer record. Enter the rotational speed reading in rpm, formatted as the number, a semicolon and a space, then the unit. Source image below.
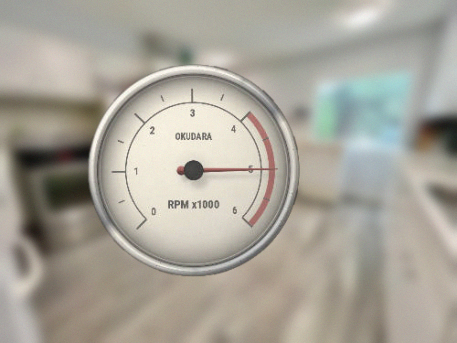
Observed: 5000; rpm
